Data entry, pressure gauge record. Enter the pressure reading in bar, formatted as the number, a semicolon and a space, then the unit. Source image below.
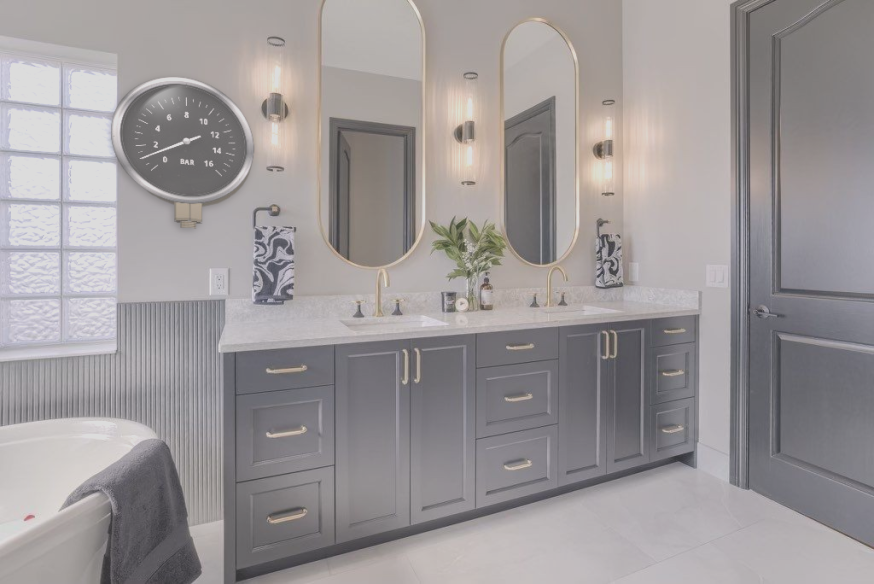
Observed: 1; bar
